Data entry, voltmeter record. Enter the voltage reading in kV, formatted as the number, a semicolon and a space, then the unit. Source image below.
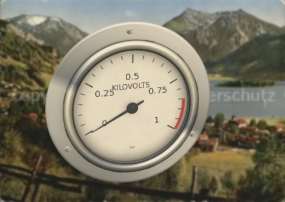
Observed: 0; kV
